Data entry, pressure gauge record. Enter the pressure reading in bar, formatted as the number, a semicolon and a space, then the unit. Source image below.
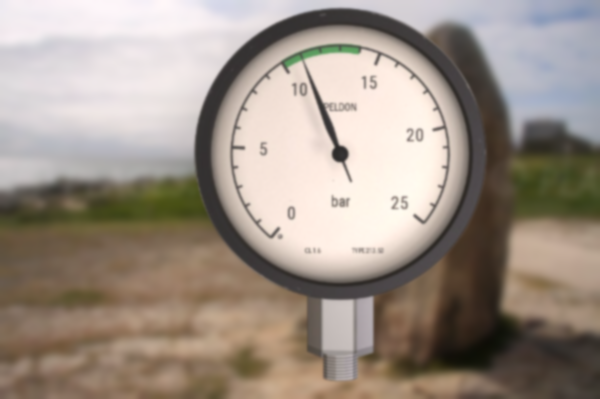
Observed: 11; bar
